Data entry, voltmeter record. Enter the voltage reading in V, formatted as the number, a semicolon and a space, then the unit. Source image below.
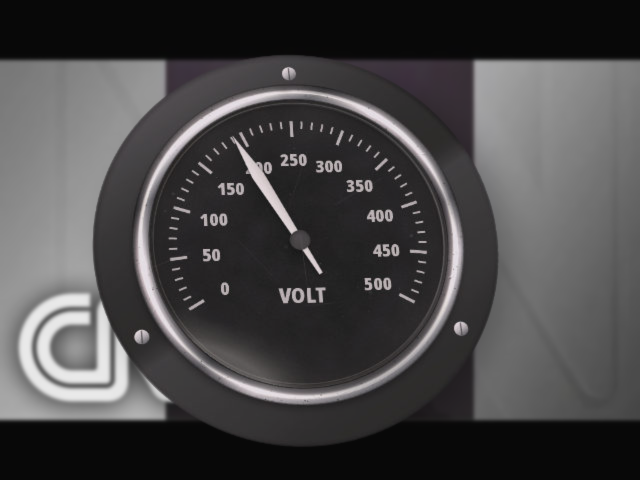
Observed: 190; V
